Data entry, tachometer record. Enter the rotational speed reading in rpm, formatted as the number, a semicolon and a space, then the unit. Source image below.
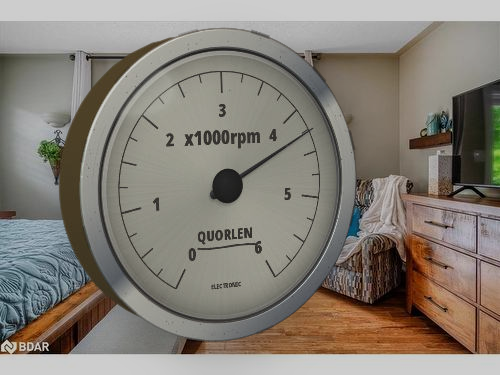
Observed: 4250; rpm
